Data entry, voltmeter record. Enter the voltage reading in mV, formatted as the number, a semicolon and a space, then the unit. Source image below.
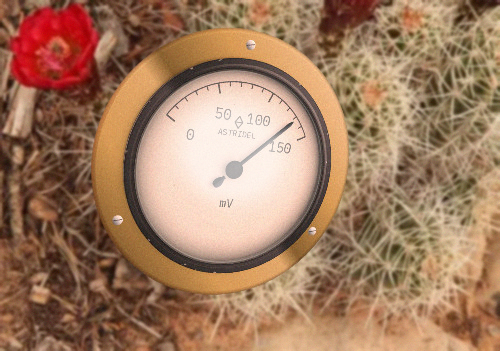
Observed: 130; mV
